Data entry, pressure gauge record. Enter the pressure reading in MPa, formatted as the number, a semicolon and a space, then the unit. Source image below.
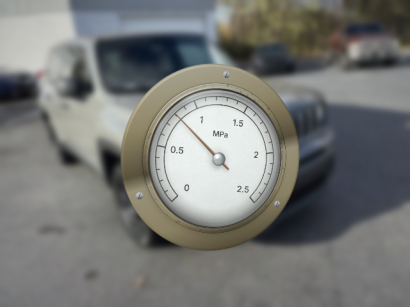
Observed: 0.8; MPa
